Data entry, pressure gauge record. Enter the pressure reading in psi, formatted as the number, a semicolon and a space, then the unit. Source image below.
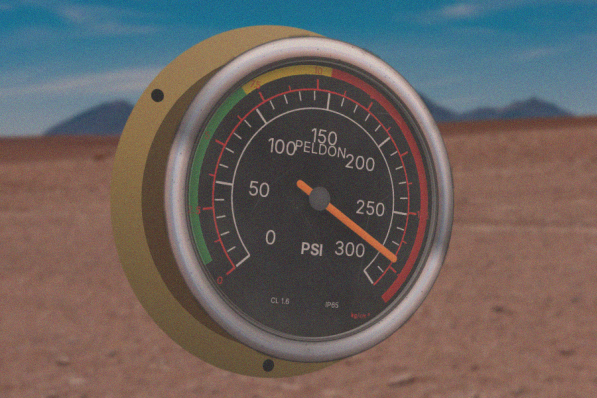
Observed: 280; psi
